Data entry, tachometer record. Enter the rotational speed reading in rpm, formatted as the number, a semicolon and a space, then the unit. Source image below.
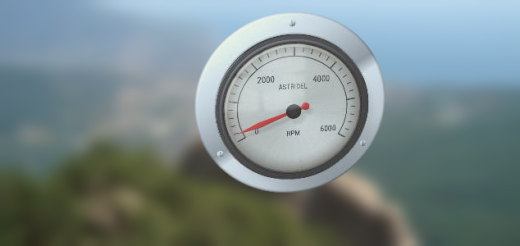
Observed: 200; rpm
